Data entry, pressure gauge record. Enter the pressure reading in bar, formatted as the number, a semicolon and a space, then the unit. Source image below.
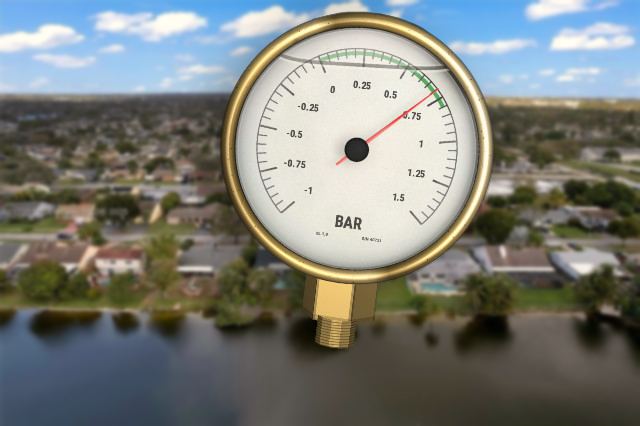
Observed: 0.7; bar
